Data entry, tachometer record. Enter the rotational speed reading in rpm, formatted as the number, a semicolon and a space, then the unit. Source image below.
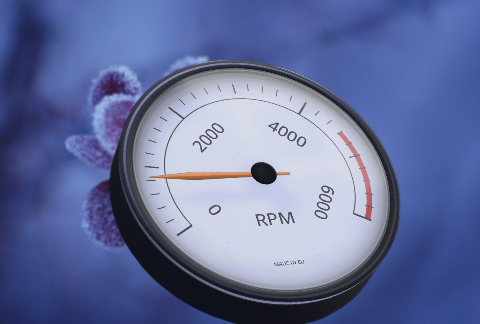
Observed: 800; rpm
